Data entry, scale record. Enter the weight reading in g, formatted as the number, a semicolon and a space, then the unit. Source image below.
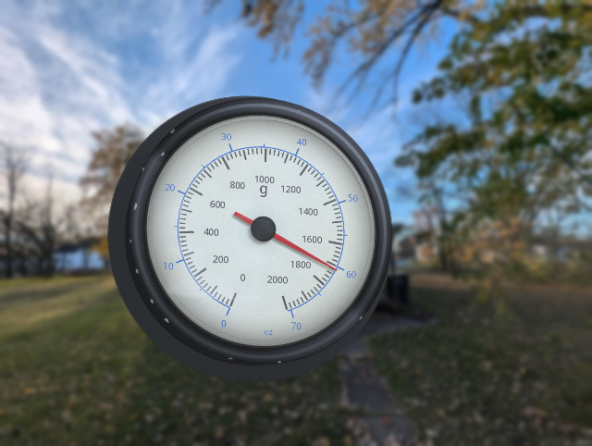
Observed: 1720; g
